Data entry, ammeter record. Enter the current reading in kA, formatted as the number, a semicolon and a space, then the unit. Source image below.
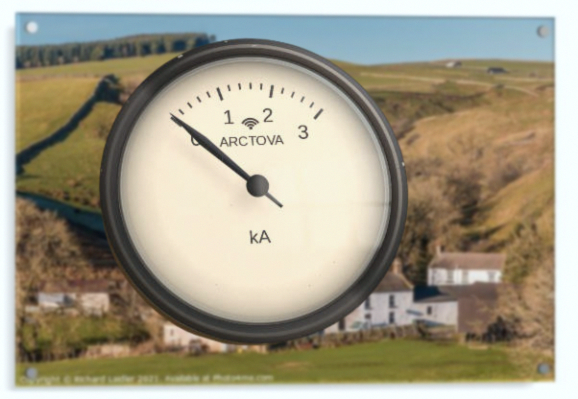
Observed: 0; kA
